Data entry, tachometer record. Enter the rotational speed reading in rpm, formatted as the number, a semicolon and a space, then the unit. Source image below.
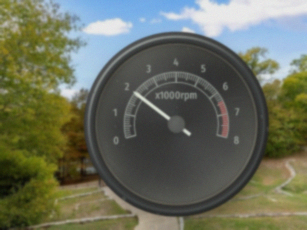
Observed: 2000; rpm
